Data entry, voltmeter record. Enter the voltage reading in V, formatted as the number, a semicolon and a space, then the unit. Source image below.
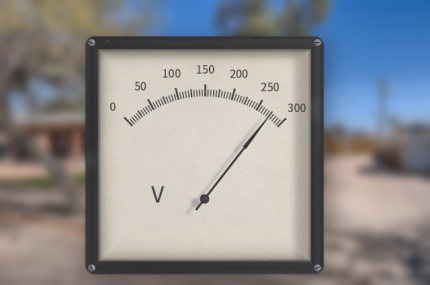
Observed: 275; V
